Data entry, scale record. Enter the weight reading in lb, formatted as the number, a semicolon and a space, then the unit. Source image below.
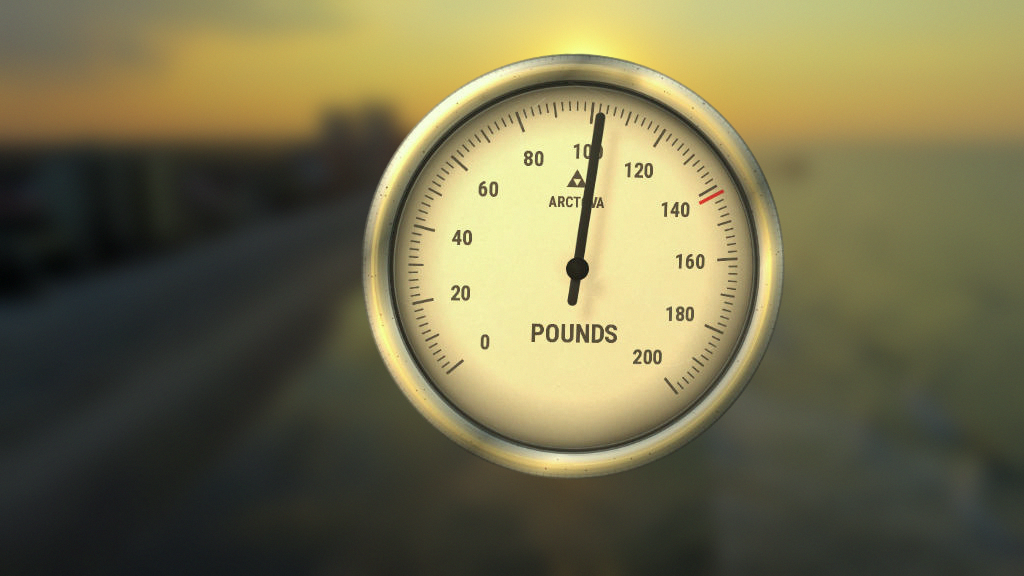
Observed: 102; lb
